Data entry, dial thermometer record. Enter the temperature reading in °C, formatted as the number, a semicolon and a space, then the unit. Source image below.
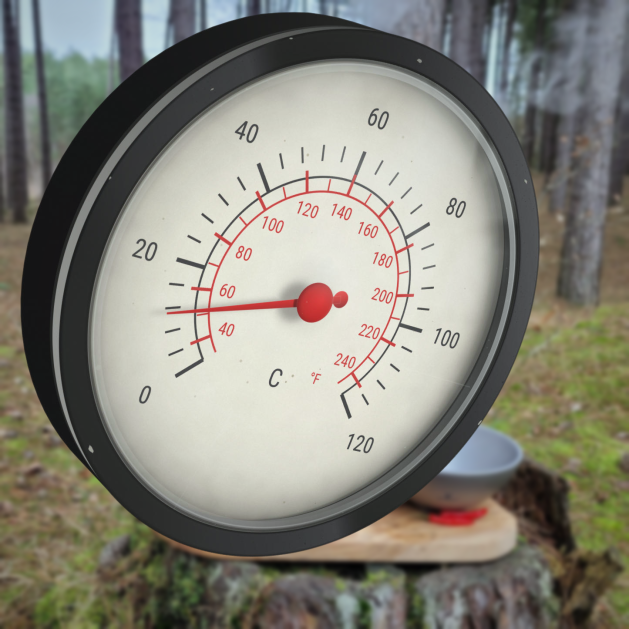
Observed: 12; °C
